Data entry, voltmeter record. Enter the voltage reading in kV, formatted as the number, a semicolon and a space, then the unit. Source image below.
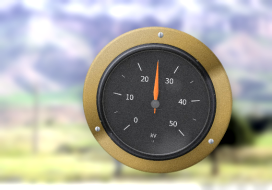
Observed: 25; kV
